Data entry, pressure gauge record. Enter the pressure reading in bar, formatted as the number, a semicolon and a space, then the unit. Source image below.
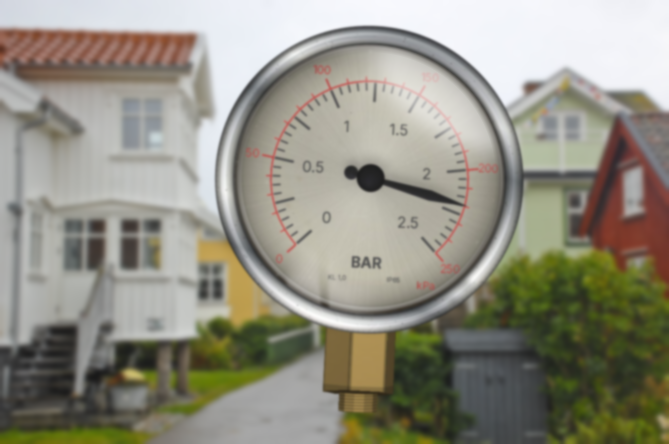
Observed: 2.2; bar
